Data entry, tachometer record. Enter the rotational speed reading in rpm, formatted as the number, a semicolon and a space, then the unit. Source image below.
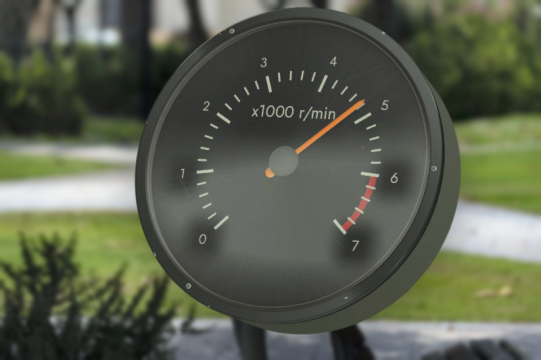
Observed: 4800; rpm
